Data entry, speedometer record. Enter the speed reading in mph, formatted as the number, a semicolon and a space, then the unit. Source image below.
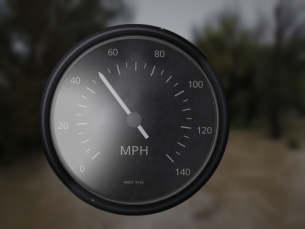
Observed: 50; mph
